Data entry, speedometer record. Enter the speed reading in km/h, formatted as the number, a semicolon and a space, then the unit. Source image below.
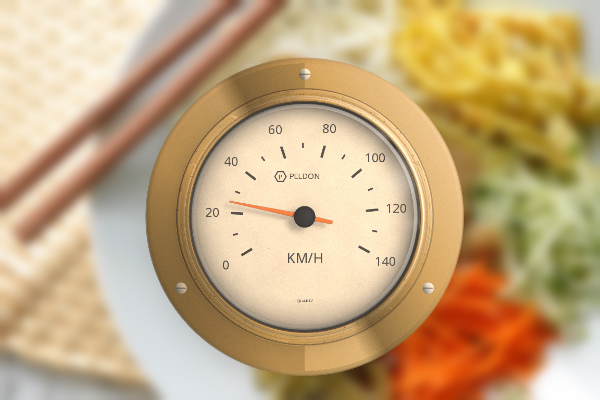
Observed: 25; km/h
